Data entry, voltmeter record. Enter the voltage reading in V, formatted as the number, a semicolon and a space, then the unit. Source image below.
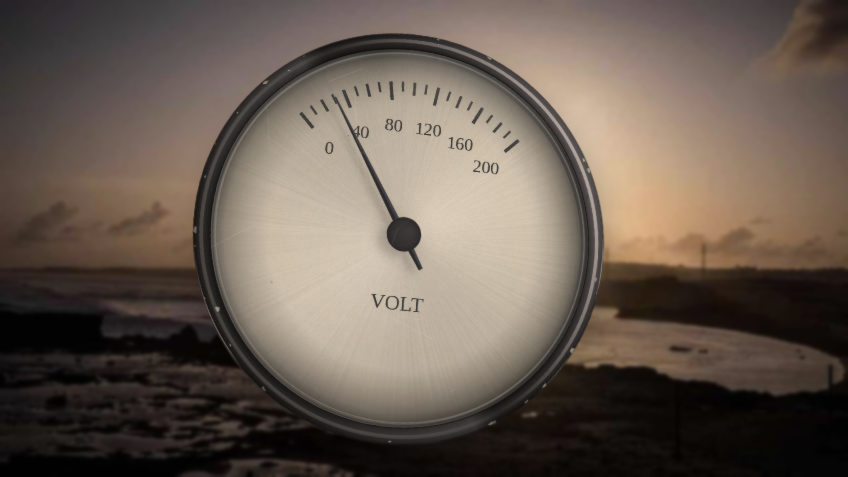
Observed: 30; V
